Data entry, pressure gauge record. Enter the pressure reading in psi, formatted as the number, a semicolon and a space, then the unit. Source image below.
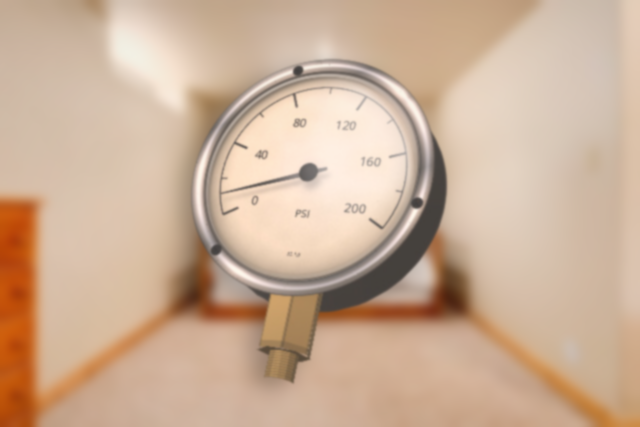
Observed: 10; psi
